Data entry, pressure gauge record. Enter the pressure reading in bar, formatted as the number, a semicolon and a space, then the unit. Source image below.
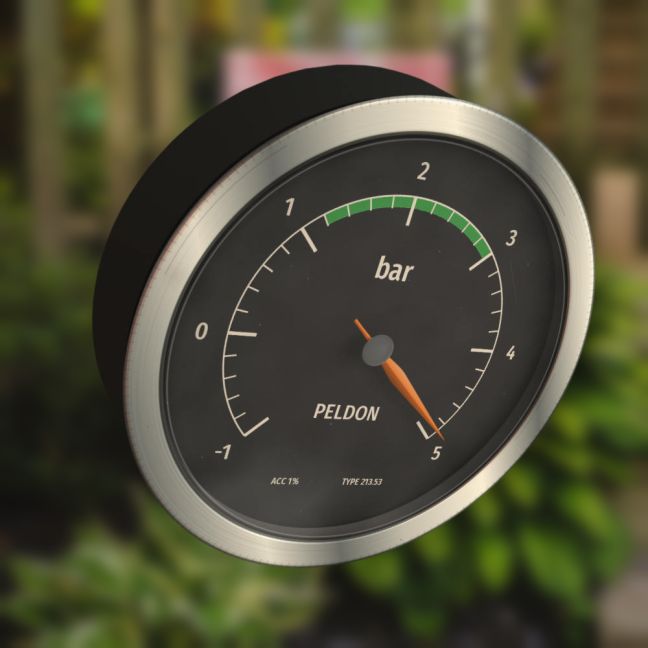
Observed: 4.9; bar
